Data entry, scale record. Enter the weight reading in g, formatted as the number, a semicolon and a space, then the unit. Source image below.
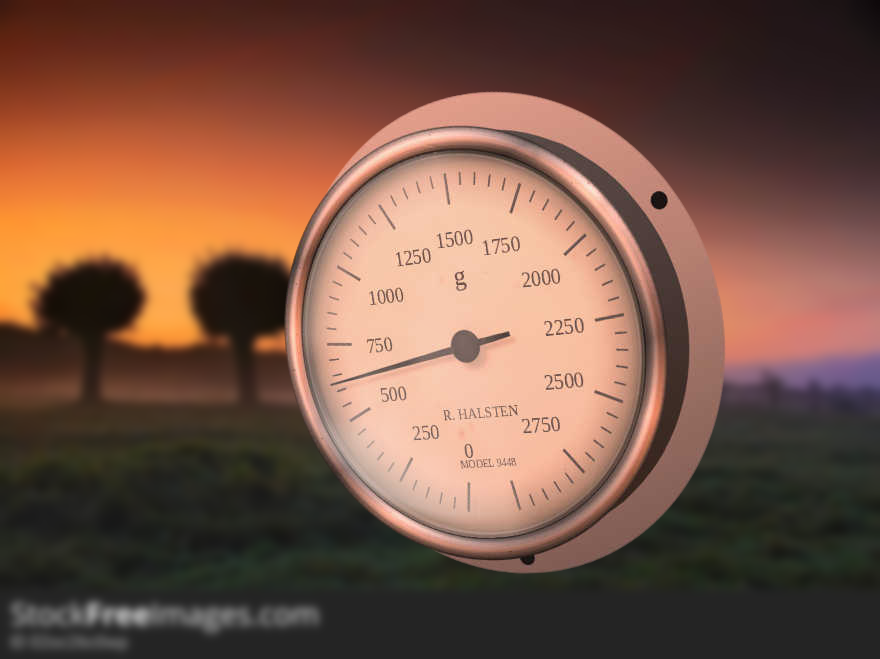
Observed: 625; g
